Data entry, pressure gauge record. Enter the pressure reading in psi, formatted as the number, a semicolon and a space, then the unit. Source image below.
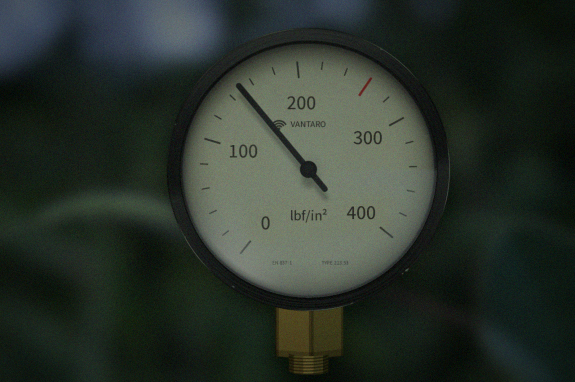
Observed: 150; psi
